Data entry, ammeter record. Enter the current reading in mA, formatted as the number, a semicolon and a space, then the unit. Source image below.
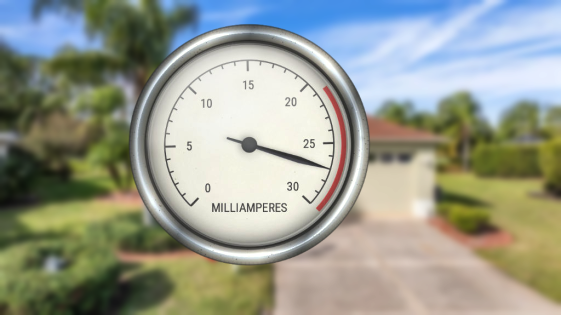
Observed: 27; mA
